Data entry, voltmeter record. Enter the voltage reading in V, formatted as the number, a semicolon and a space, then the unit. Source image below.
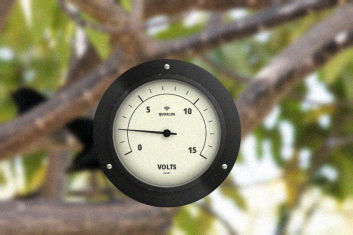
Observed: 2; V
